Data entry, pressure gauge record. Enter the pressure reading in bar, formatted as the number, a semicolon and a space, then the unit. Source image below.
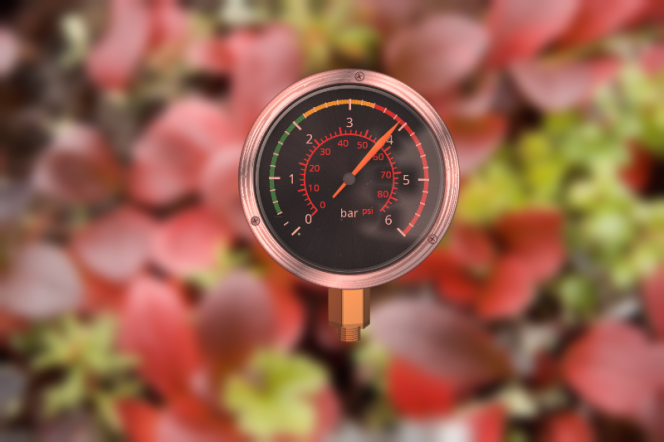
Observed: 3.9; bar
